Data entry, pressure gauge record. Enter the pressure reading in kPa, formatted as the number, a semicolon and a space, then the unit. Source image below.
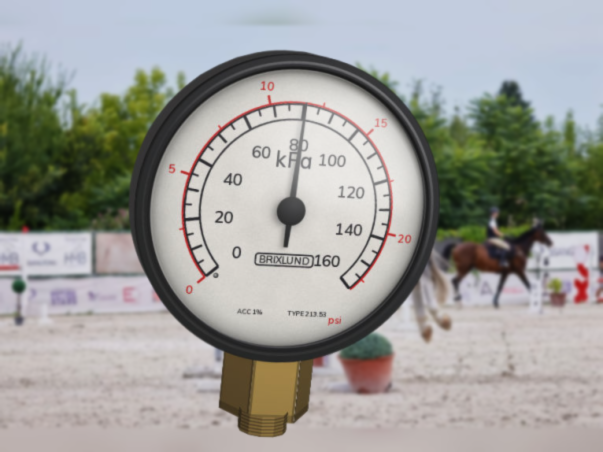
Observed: 80; kPa
